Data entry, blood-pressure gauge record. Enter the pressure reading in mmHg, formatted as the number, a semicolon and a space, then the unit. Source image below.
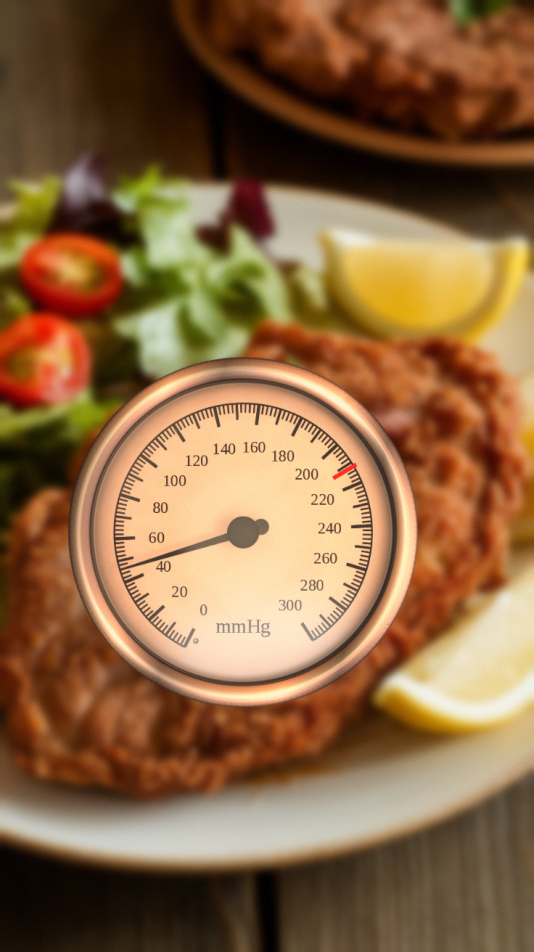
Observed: 46; mmHg
